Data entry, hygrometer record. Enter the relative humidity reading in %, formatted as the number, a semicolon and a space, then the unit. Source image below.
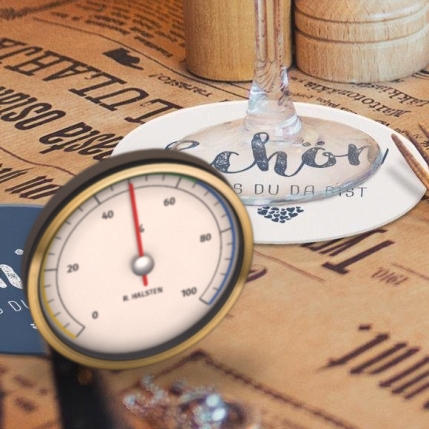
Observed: 48; %
